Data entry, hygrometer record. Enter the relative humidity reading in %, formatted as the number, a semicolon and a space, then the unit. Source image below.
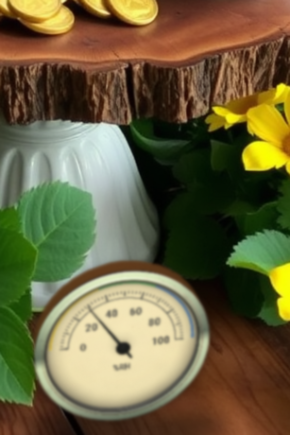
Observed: 30; %
